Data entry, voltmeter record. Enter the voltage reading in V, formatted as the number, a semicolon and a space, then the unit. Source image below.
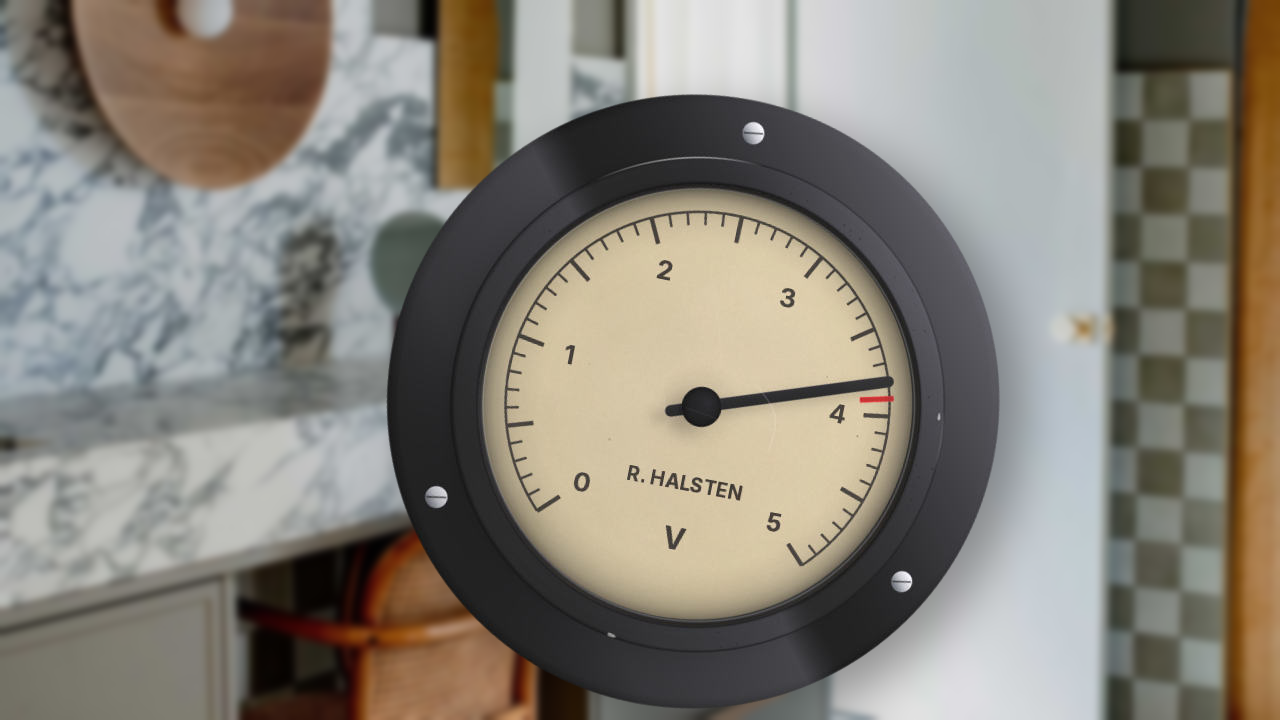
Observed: 3.8; V
